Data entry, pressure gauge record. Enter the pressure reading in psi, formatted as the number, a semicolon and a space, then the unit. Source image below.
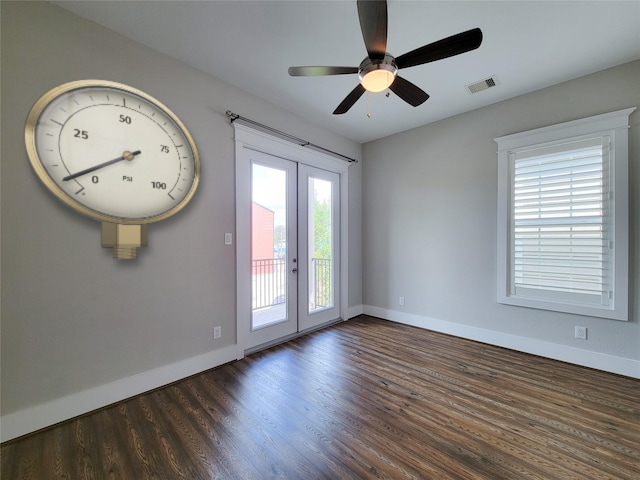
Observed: 5; psi
